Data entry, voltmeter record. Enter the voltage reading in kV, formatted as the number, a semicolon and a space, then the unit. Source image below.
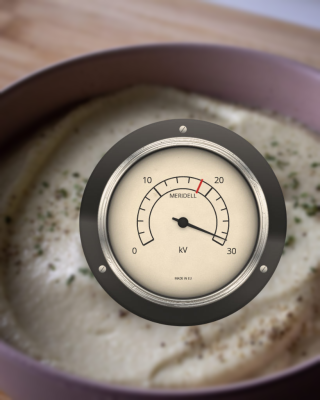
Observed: 29; kV
